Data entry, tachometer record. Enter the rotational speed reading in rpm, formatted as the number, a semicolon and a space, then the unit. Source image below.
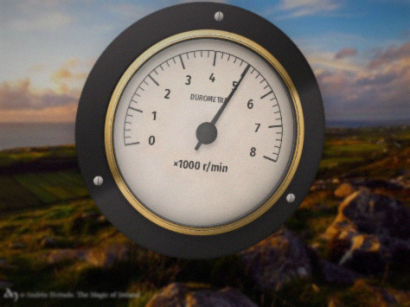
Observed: 5000; rpm
